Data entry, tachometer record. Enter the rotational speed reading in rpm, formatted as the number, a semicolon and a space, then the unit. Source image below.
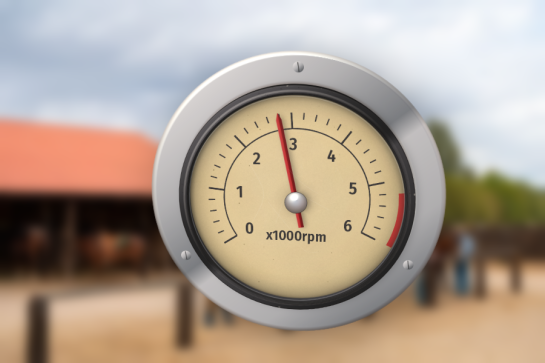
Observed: 2800; rpm
